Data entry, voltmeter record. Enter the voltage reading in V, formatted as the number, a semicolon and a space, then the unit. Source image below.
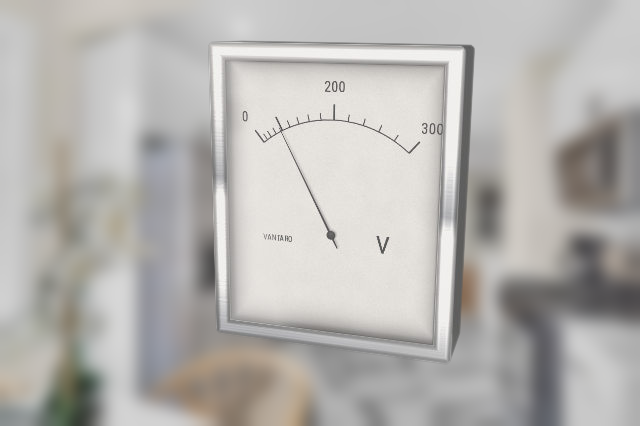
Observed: 100; V
